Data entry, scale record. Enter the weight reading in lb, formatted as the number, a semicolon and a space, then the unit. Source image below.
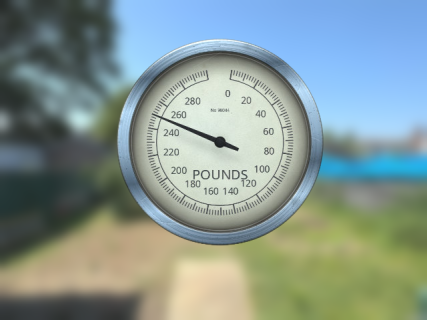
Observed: 250; lb
